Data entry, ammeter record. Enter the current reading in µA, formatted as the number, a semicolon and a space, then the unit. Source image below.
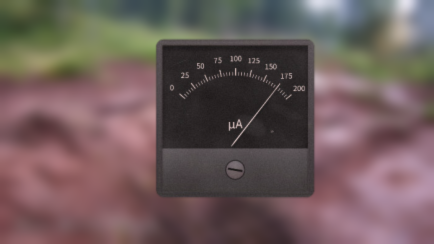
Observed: 175; µA
